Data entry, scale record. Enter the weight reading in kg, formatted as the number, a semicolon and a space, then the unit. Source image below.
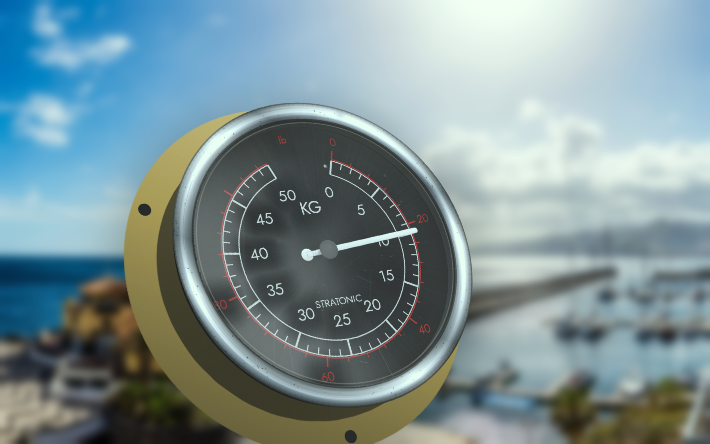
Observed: 10; kg
